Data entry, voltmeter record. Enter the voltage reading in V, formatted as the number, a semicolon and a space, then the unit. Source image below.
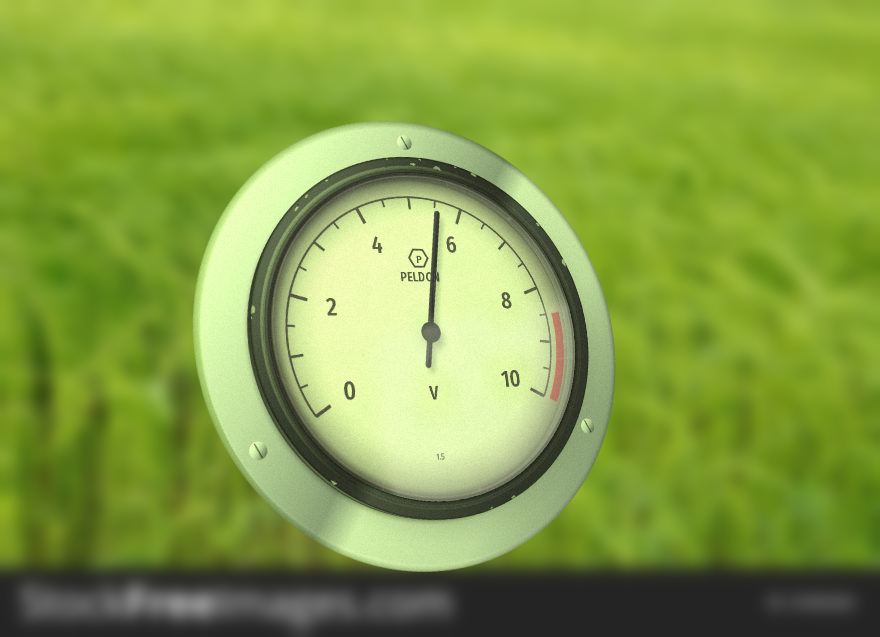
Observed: 5.5; V
